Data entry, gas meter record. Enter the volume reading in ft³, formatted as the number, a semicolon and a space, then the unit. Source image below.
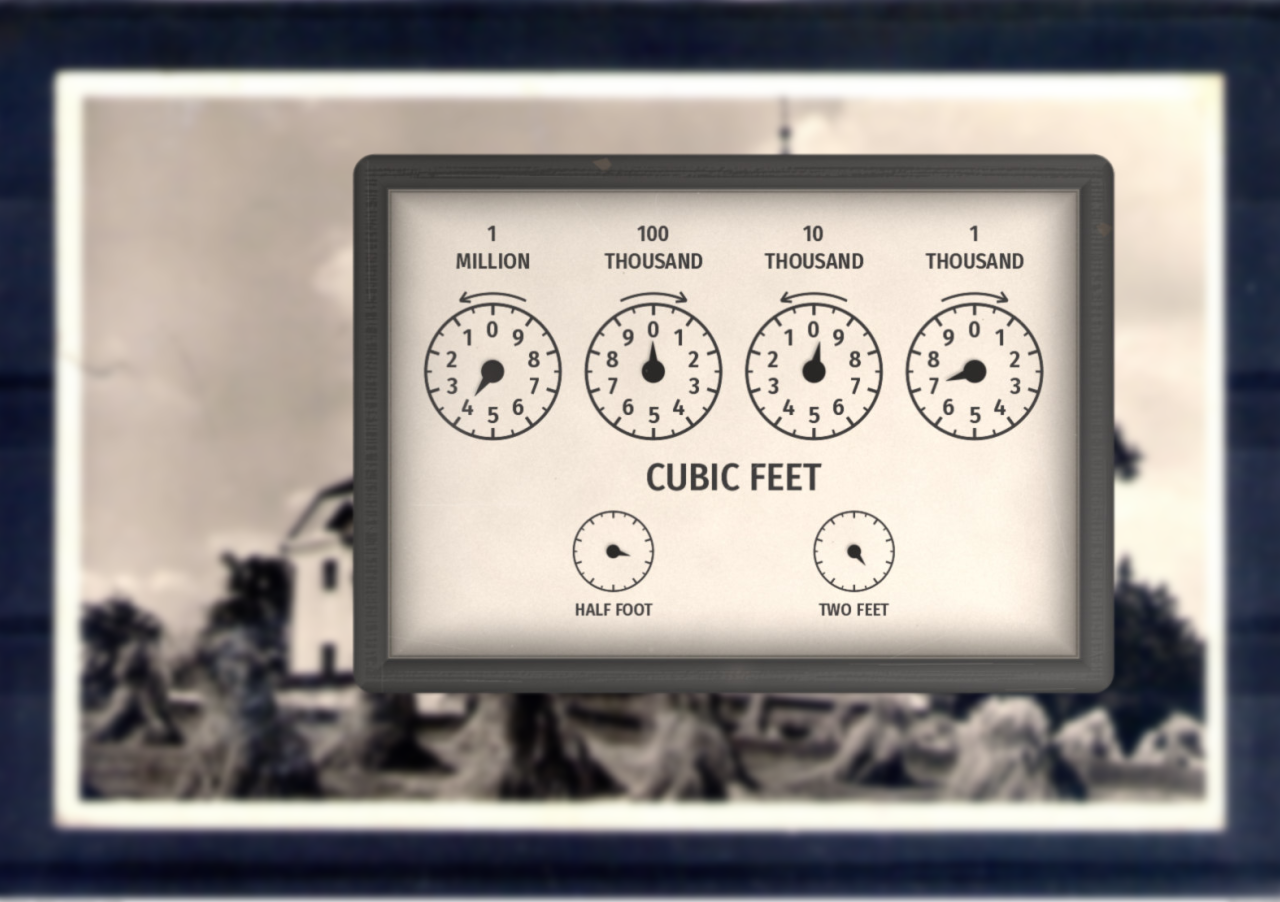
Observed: 399700; ft³
